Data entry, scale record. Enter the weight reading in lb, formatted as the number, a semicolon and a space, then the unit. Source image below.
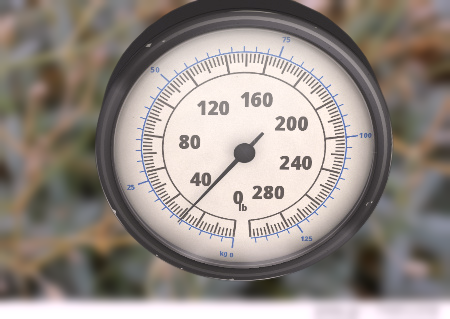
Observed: 30; lb
